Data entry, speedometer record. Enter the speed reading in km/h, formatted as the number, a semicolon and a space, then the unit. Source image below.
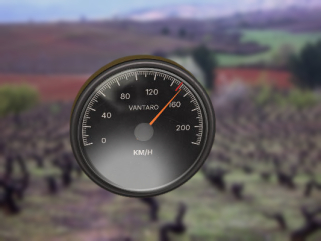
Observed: 150; km/h
